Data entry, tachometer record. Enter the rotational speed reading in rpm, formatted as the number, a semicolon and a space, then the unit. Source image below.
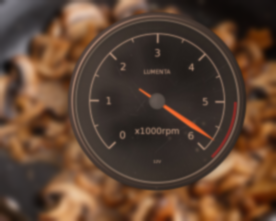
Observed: 5750; rpm
